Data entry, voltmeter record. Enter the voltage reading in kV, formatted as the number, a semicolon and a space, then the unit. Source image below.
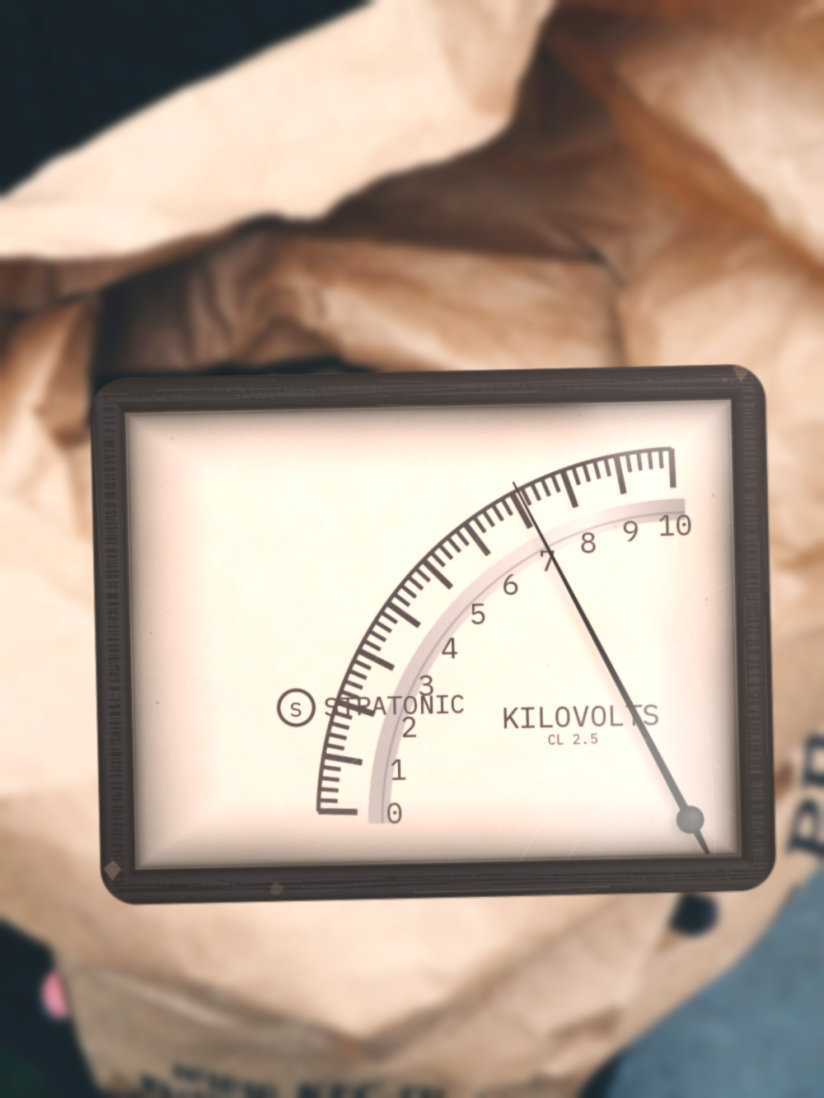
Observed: 7.1; kV
